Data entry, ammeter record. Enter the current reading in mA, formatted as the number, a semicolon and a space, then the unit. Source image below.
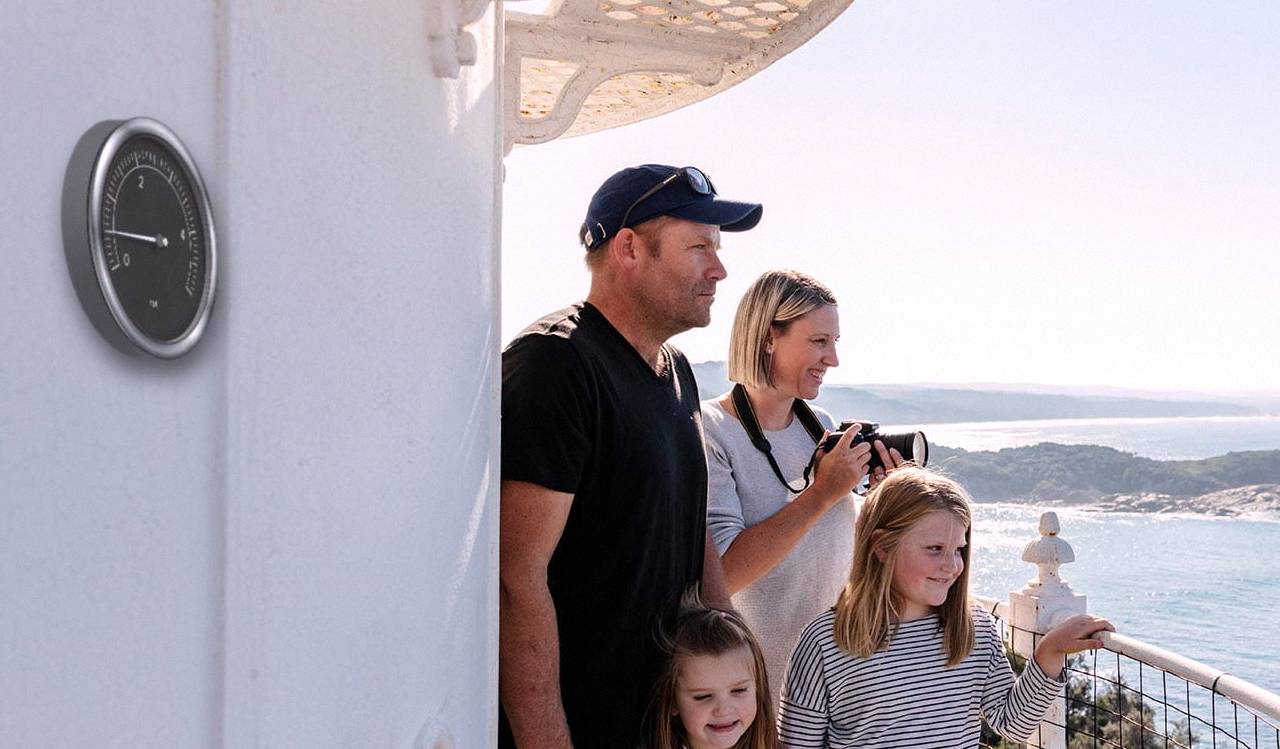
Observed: 0.5; mA
